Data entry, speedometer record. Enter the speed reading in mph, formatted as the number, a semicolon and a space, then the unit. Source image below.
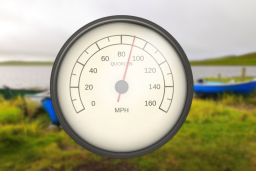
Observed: 90; mph
